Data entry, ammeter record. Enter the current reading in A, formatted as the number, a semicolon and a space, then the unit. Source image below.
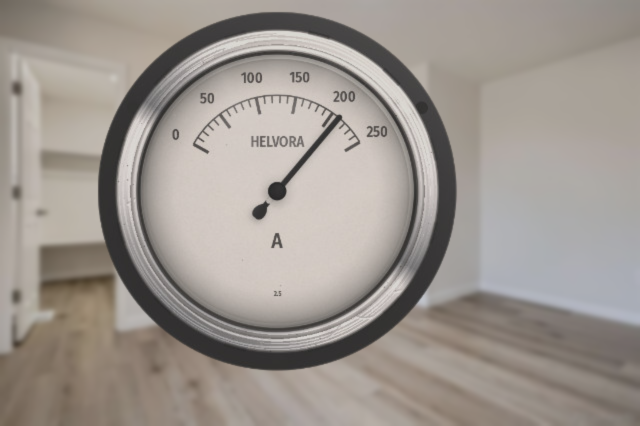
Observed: 210; A
